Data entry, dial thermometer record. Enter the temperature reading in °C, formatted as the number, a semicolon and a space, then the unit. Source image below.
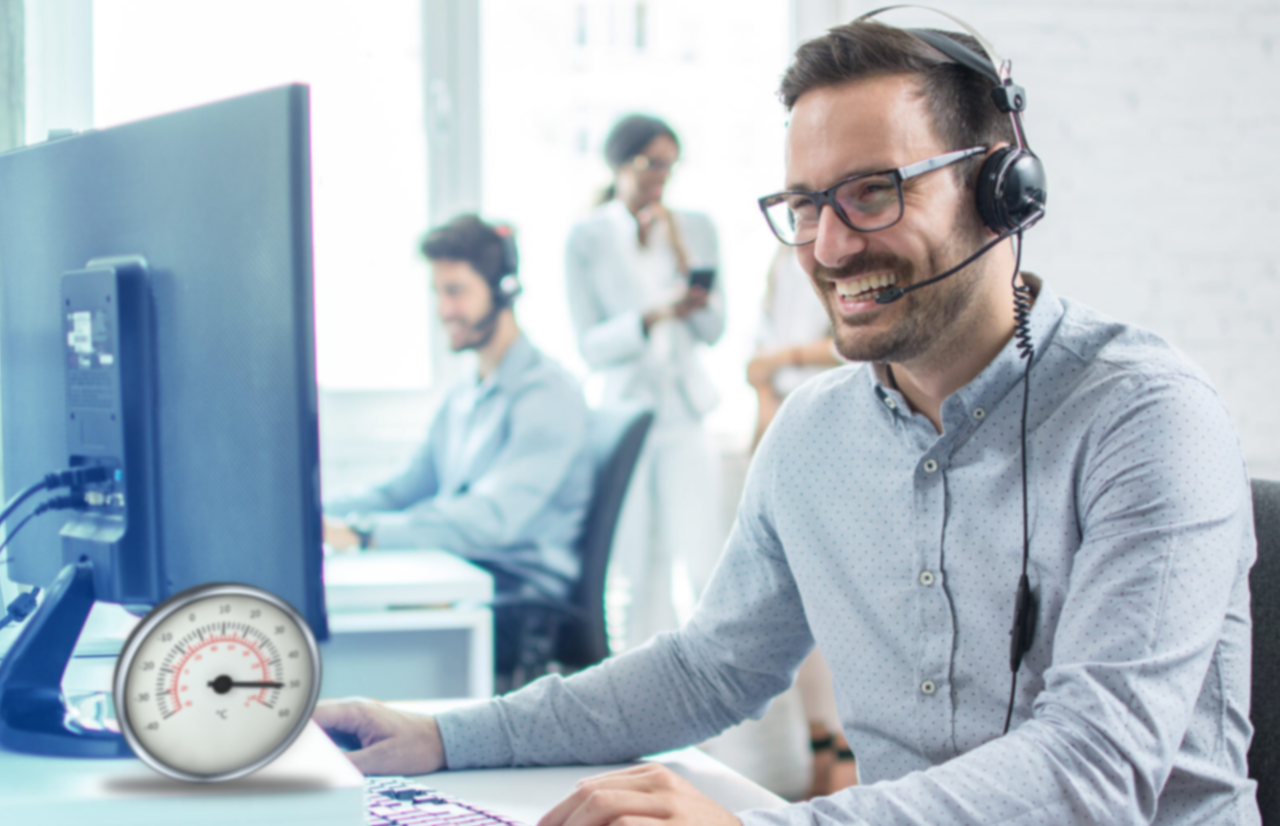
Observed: 50; °C
